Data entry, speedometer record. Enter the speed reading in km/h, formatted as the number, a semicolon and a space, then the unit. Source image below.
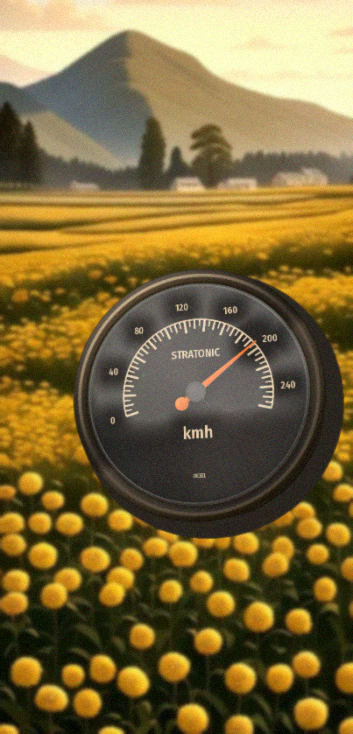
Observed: 195; km/h
